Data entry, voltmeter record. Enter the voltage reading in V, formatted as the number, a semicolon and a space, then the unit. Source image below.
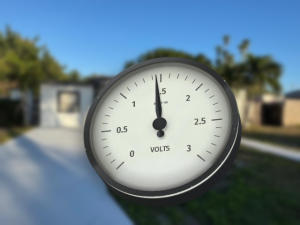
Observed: 1.45; V
